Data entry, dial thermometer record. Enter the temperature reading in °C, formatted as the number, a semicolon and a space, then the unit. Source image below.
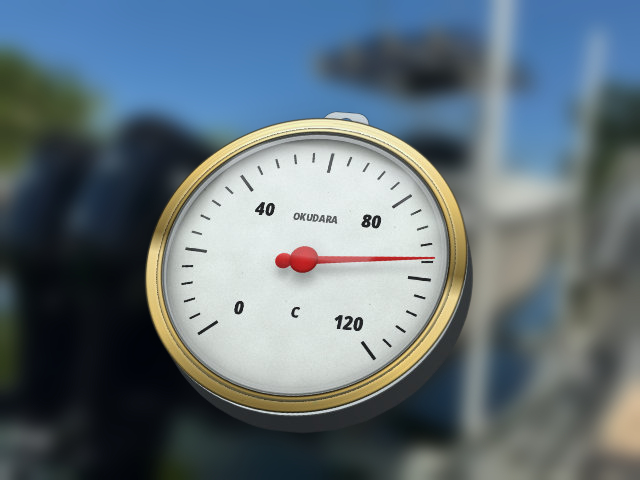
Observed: 96; °C
